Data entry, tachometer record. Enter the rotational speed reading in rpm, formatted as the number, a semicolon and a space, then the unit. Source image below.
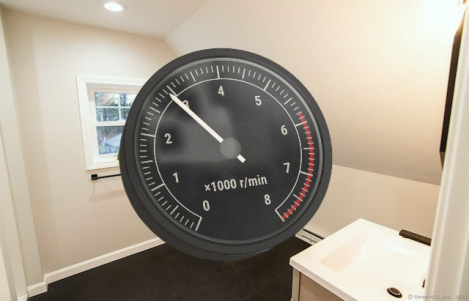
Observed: 2900; rpm
